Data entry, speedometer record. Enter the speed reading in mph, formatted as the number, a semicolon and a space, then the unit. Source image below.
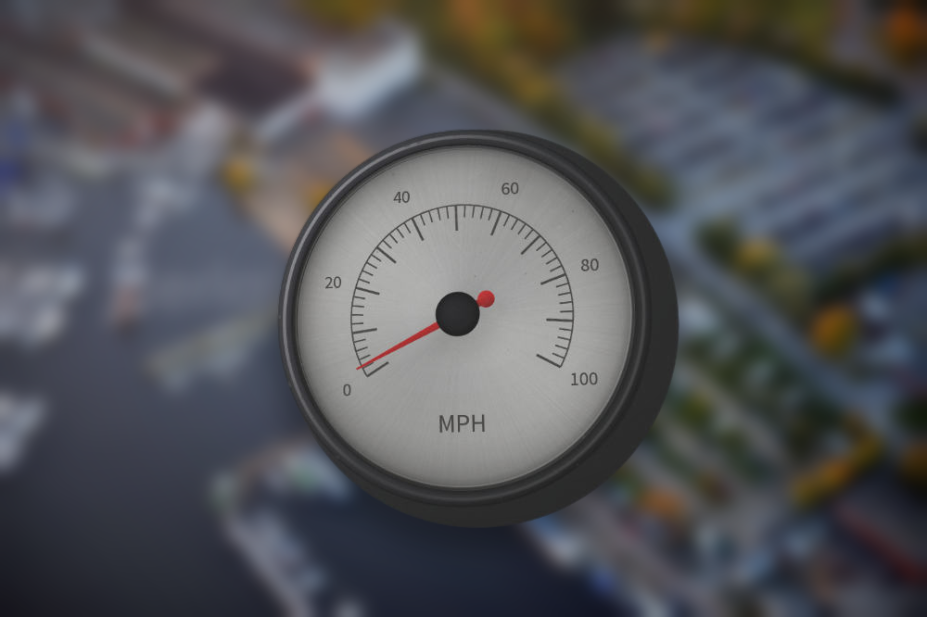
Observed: 2; mph
